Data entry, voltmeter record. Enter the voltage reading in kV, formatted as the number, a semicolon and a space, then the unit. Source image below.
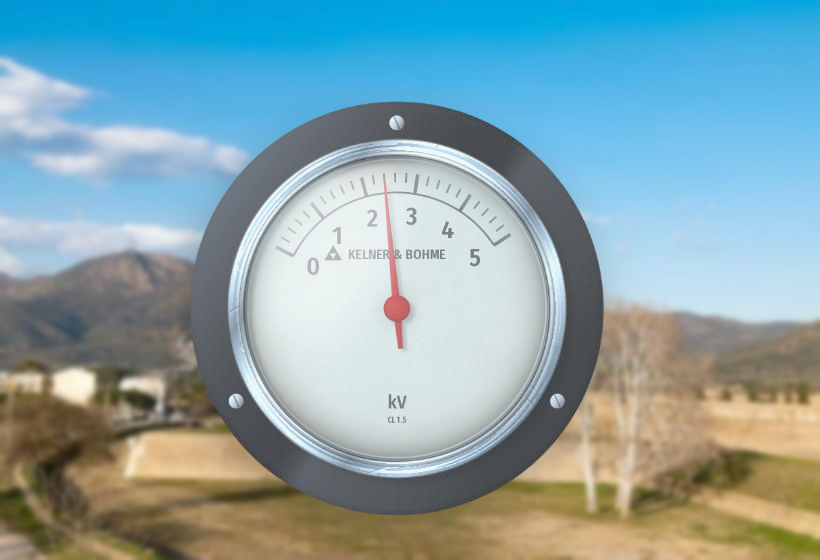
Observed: 2.4; kV
